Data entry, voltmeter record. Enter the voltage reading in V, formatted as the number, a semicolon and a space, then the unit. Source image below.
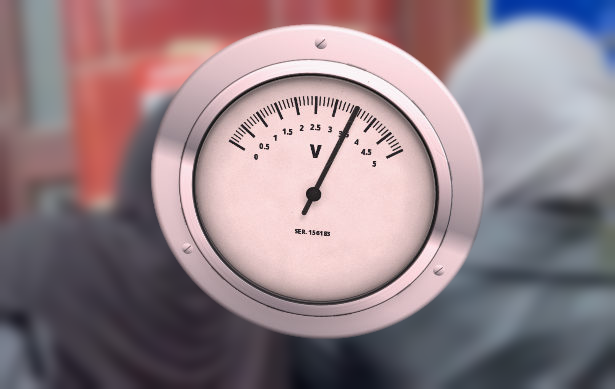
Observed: 3.5; V
